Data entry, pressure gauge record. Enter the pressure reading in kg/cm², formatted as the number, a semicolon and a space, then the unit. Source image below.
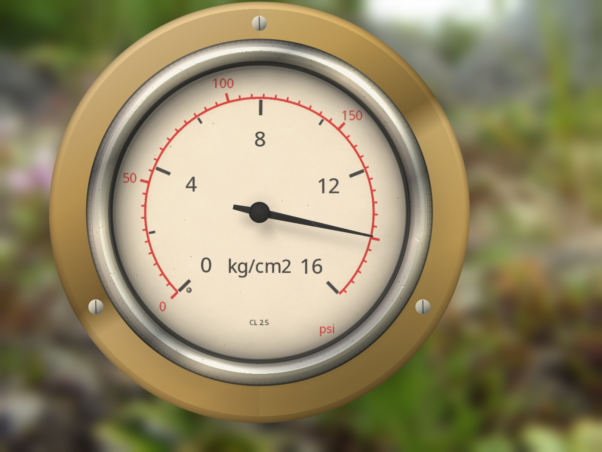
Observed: 14; kg/cm²
